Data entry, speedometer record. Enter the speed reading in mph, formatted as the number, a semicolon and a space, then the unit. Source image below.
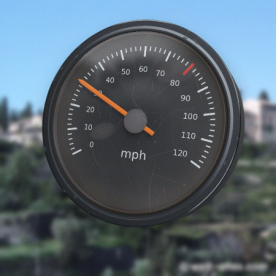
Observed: 30; mph
